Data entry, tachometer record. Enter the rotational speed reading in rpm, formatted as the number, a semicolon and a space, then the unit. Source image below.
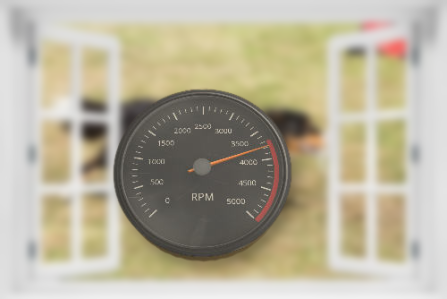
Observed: 3800; rpm
